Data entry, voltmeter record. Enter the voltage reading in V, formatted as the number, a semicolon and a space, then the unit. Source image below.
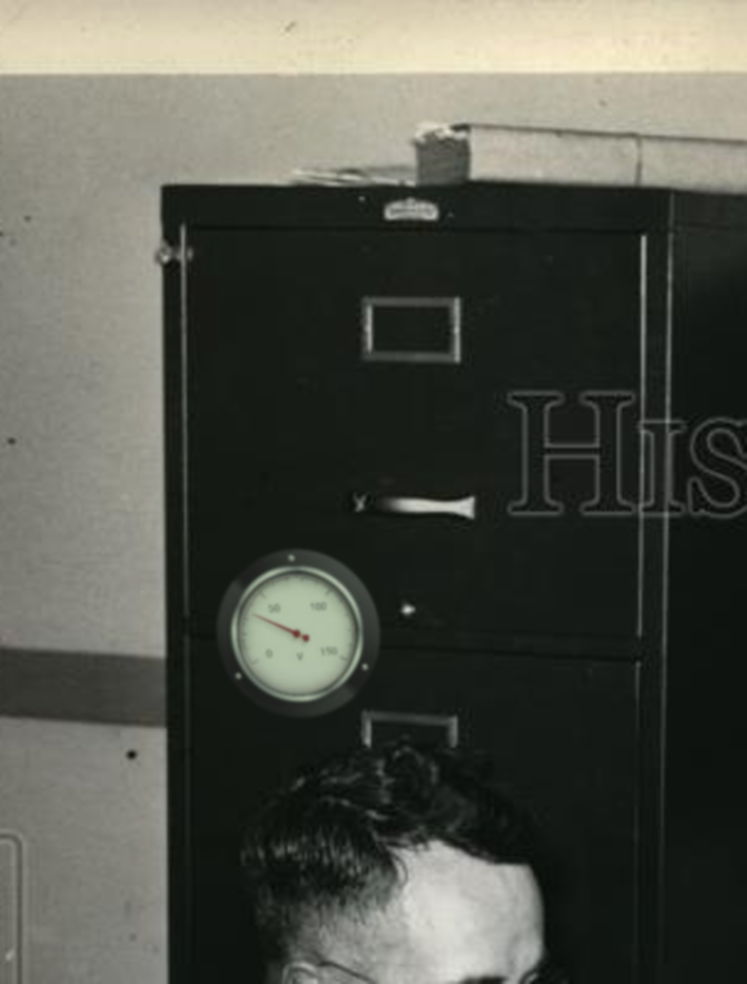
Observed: 35; V
